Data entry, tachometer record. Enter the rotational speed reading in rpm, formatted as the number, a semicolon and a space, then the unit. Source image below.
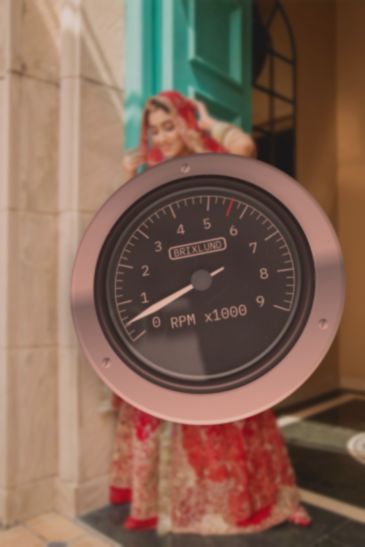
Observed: 400; rpm
